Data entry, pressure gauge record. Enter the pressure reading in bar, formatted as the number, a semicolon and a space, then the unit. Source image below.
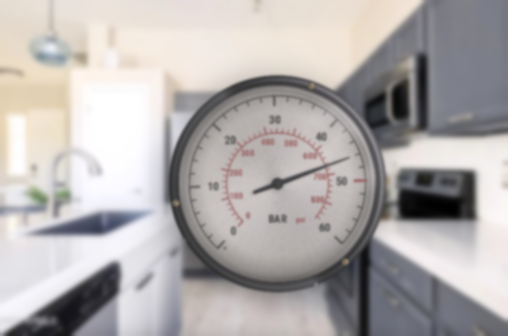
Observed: 46; bar
